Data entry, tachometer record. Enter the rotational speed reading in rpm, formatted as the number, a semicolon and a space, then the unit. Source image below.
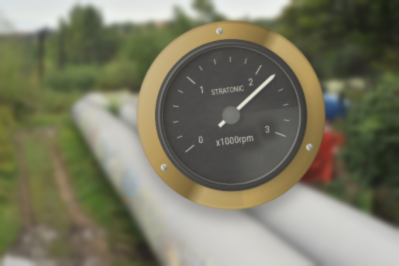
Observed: 2200; rpm
